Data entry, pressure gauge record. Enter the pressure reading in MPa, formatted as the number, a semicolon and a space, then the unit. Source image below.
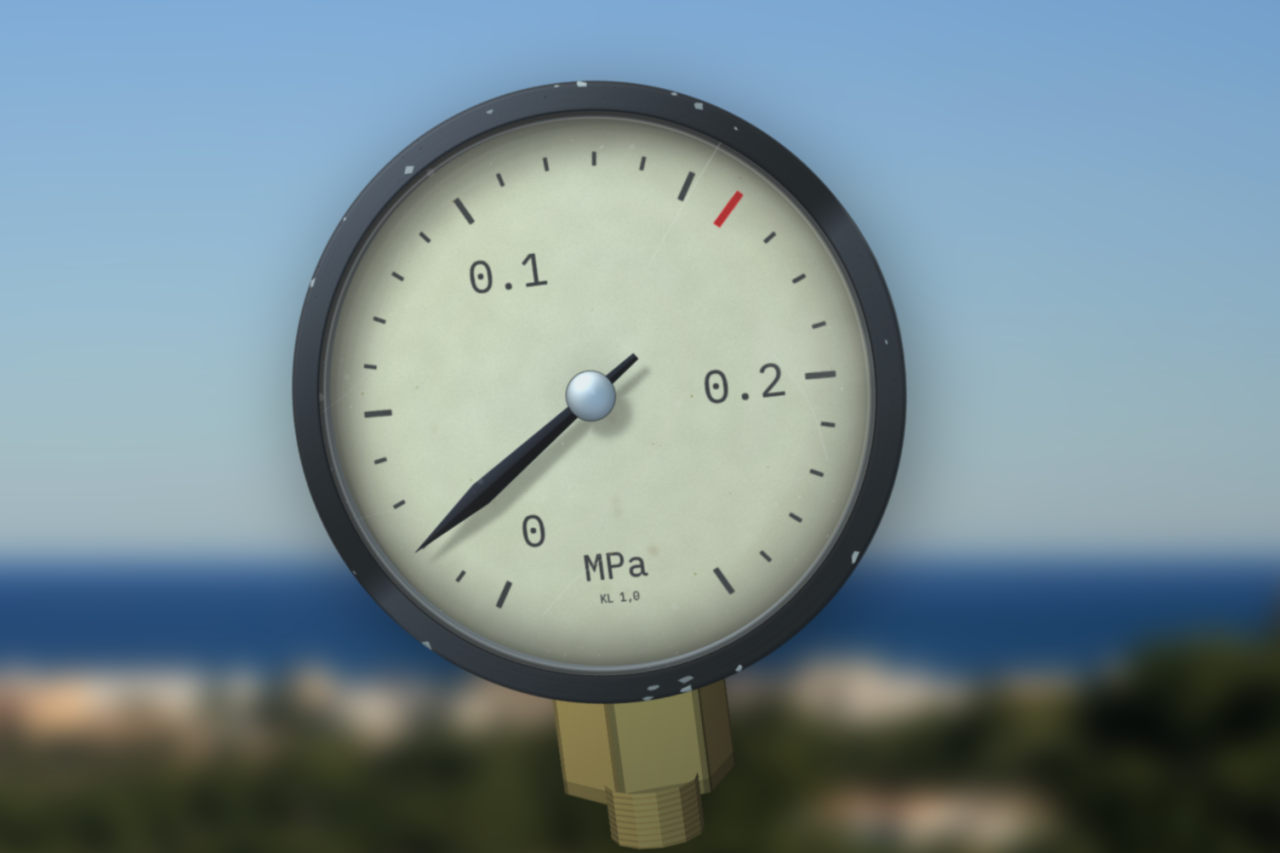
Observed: 0.02; MPa
